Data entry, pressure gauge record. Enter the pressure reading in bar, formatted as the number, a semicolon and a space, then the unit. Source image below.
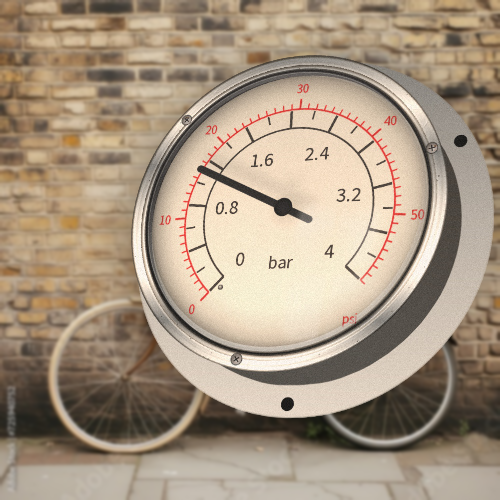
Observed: 1.1; bar
